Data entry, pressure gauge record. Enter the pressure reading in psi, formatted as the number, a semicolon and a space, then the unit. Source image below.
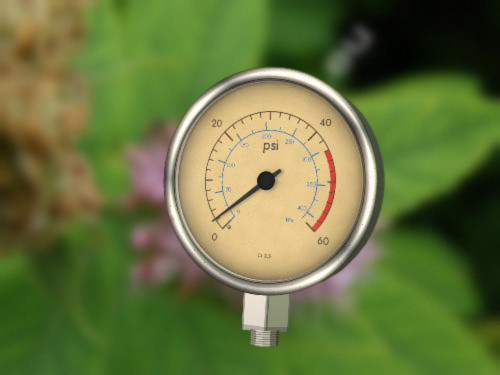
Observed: 2; psi
